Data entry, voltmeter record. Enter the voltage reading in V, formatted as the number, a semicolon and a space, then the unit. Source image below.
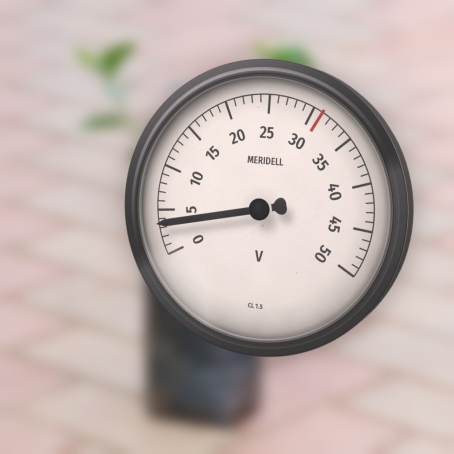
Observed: 3.5; V
